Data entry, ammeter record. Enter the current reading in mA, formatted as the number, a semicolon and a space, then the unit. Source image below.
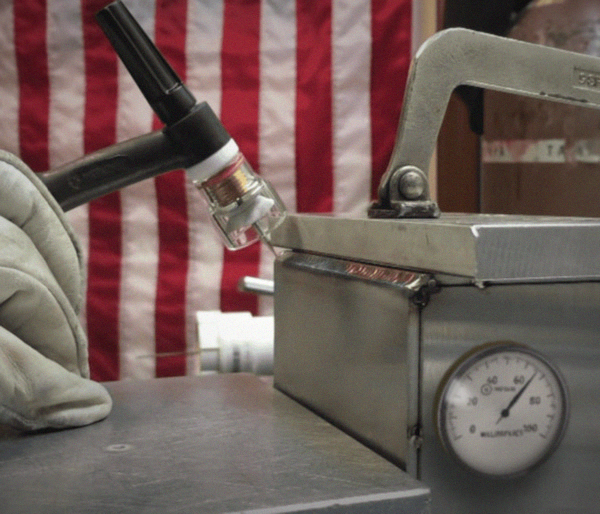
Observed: 65; mA
